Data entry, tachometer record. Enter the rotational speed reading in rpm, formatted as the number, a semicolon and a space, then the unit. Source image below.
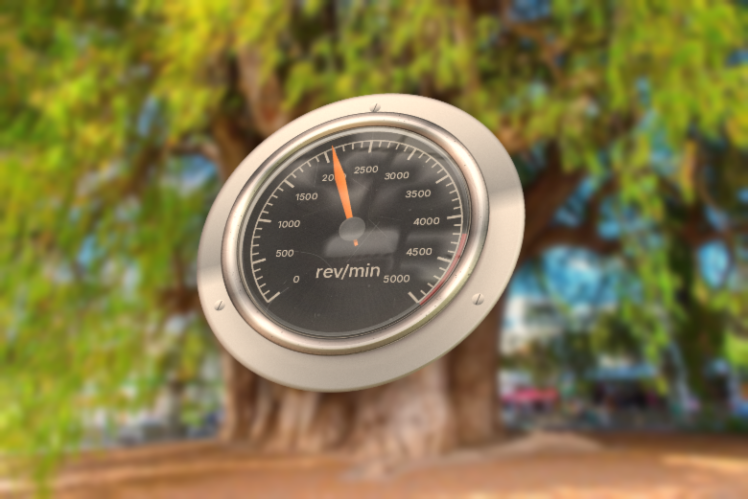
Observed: 2100; rpm
